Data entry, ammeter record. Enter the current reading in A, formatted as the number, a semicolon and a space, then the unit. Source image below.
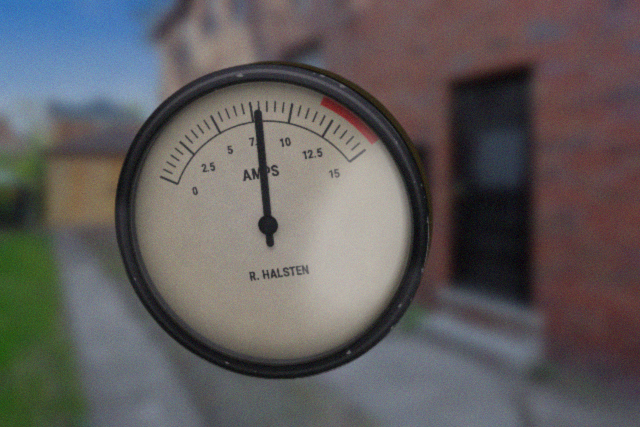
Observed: 8; A
